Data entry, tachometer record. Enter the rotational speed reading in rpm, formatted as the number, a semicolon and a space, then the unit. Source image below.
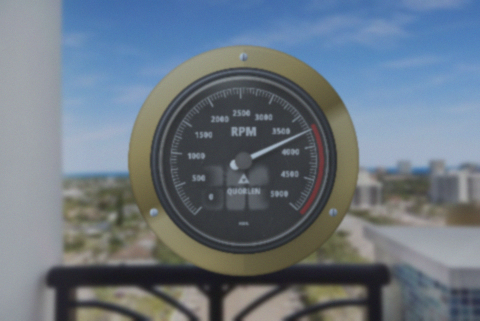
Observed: 3750; rpm
